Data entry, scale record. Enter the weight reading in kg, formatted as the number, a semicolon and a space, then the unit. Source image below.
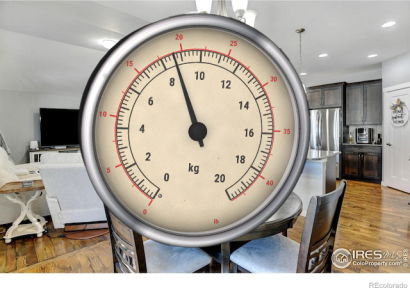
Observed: 8.6; kg
